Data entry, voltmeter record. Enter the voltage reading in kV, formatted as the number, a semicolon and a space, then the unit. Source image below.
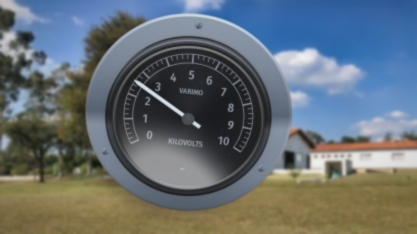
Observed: 2.6; kV
